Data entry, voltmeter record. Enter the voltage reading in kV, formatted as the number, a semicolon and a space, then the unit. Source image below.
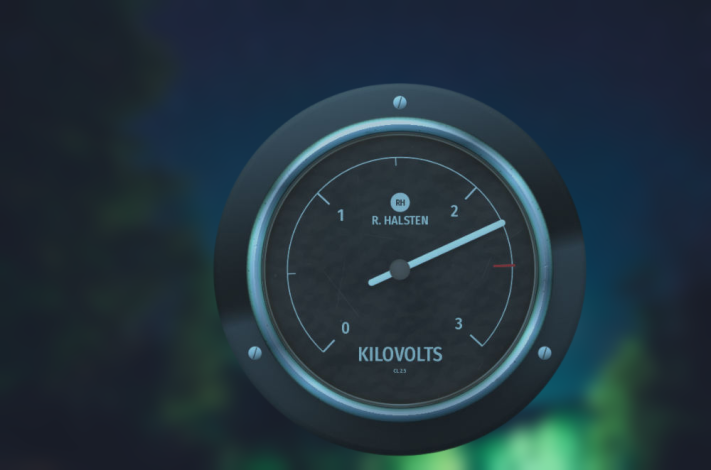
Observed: 2.25; kV
